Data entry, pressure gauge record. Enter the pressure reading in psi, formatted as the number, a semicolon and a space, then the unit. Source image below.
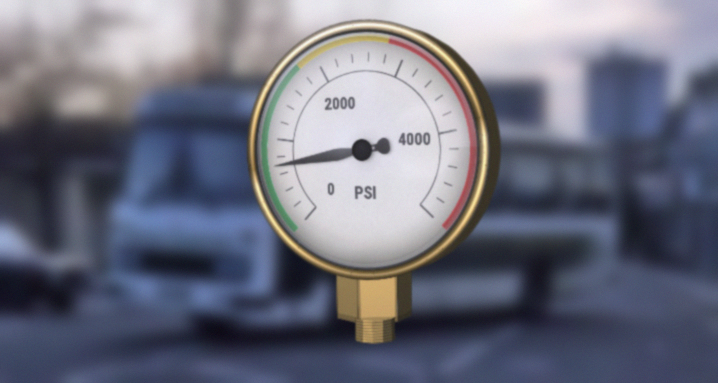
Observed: 700; psi
